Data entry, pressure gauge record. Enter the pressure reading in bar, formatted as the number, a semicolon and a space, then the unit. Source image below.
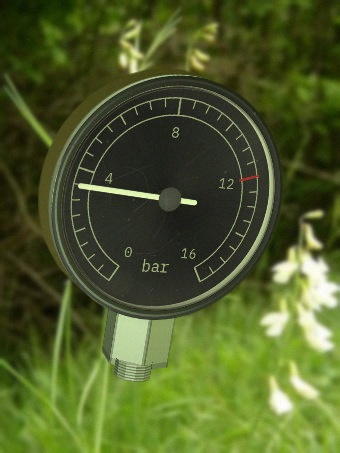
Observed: 3.5; bar
